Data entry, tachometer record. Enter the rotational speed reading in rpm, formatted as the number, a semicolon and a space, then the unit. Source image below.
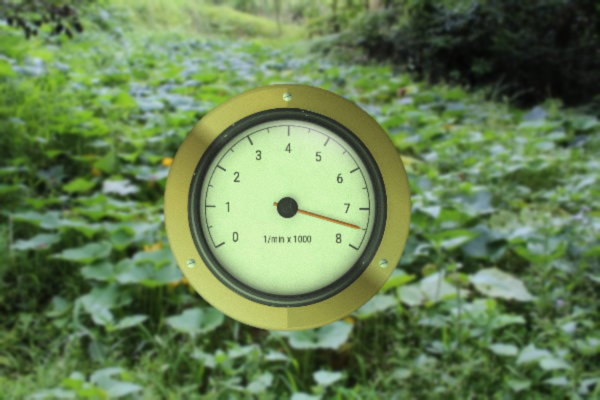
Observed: 7500; rpm
